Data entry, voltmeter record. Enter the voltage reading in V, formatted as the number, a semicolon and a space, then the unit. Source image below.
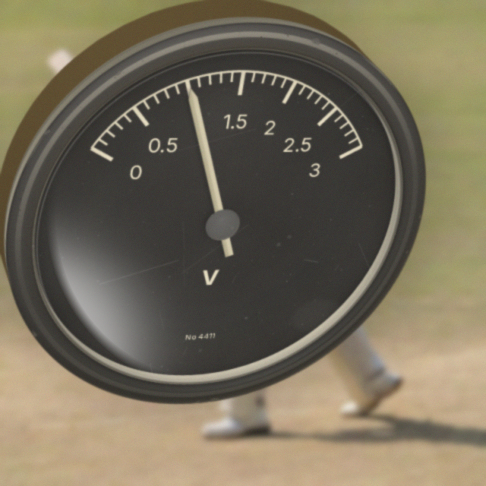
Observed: 1; V
